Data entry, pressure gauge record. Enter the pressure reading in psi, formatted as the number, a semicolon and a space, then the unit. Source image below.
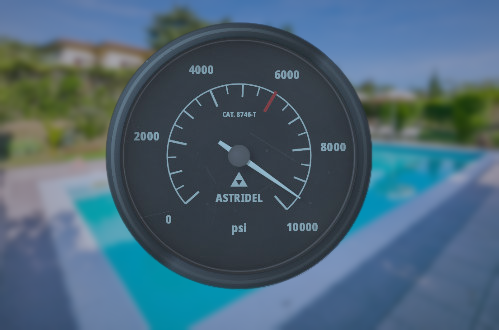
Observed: 9500; psi
